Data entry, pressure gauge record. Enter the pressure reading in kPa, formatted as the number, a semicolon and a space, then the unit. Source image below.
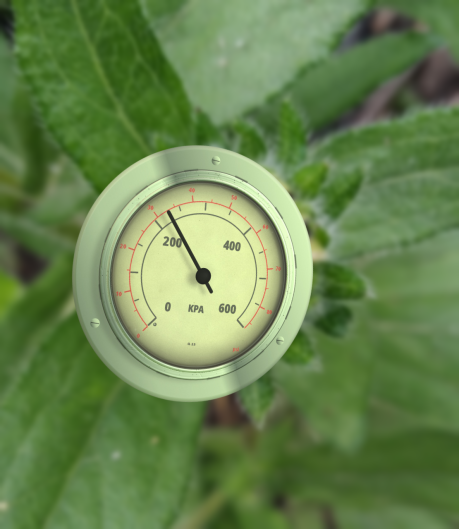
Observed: 225; kPa
